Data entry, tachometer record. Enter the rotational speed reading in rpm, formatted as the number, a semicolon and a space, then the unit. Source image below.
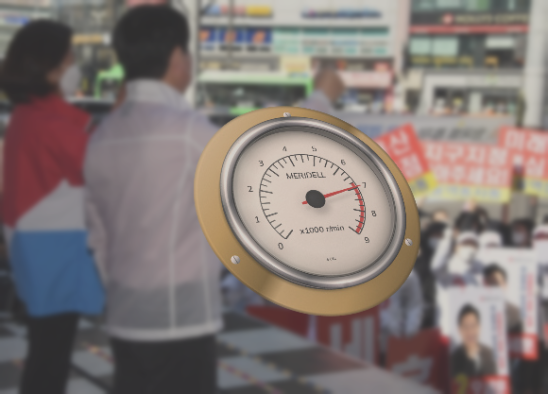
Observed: 7000; rpm
